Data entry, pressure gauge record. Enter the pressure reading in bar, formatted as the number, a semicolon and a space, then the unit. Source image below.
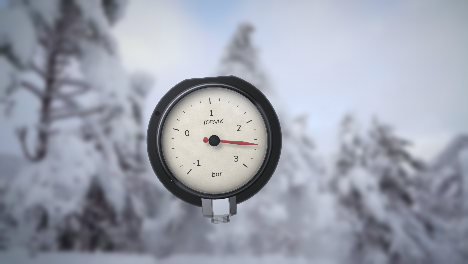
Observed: 2.5; bar
